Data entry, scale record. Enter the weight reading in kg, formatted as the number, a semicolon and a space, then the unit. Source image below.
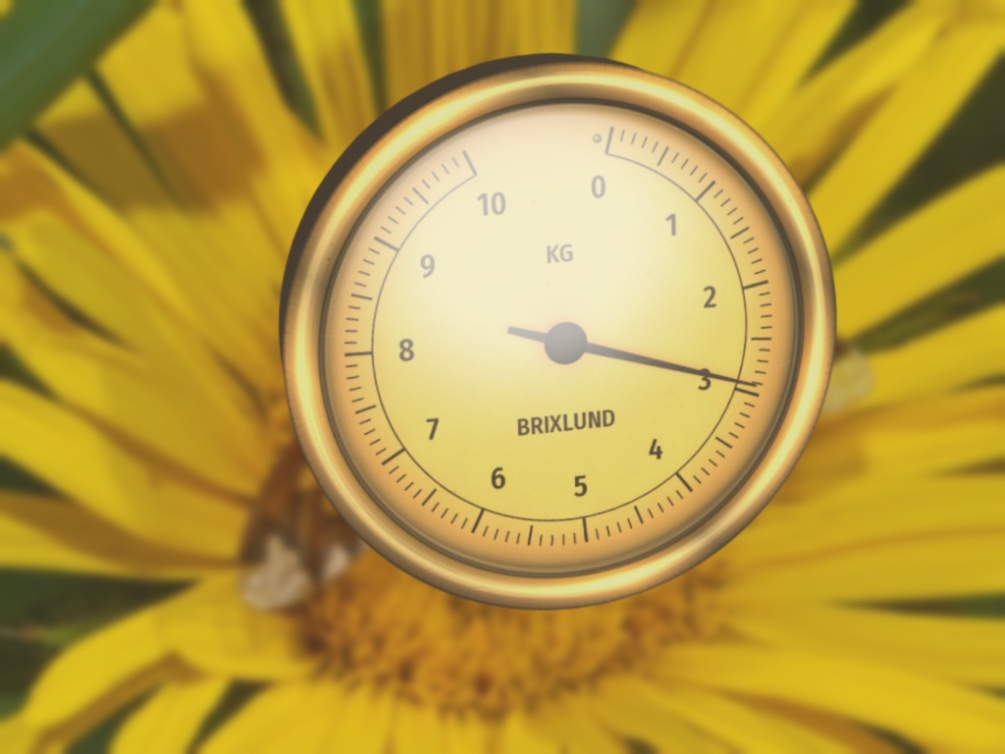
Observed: 2.9; kg
